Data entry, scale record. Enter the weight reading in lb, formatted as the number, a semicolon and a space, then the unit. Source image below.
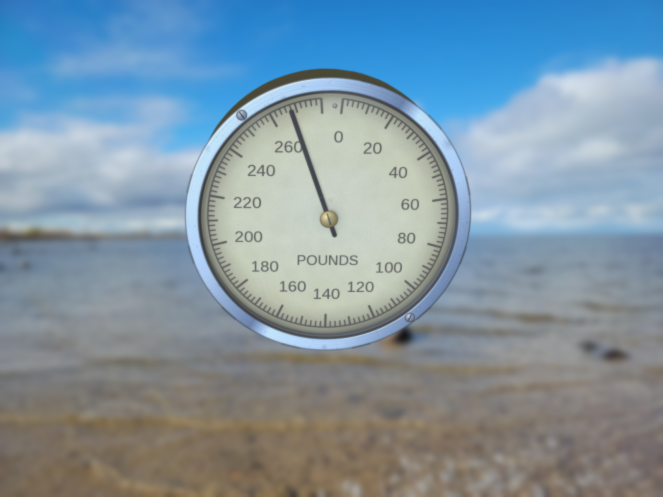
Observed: 268; lb
